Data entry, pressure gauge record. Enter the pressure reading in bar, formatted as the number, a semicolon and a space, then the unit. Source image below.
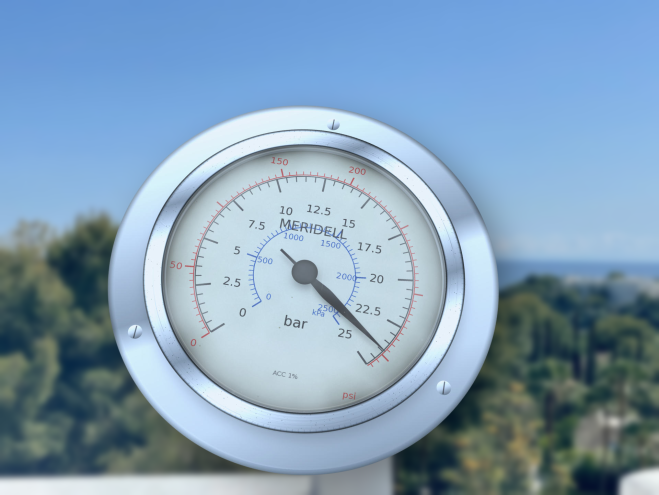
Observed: 24; bar
